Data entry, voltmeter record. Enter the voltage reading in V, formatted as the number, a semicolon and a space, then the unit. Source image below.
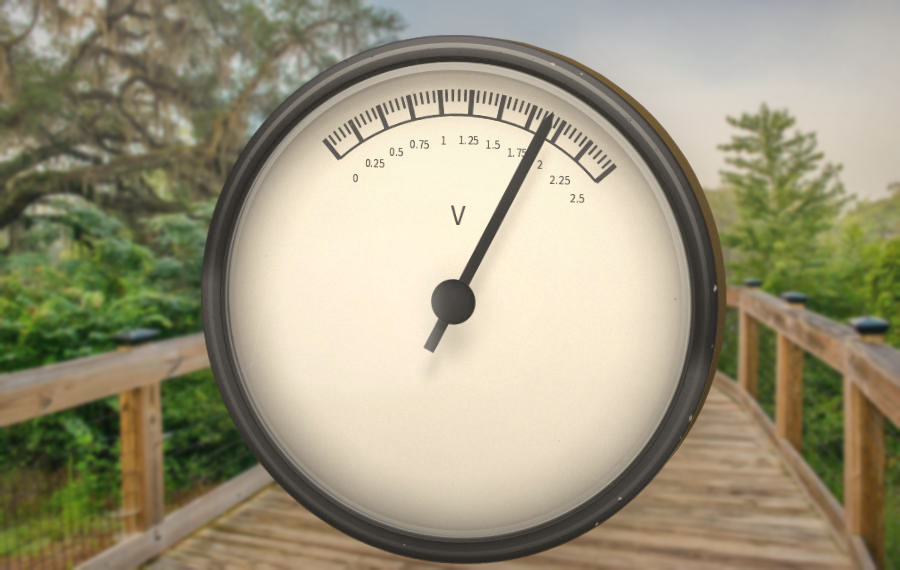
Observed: 1.9; V
